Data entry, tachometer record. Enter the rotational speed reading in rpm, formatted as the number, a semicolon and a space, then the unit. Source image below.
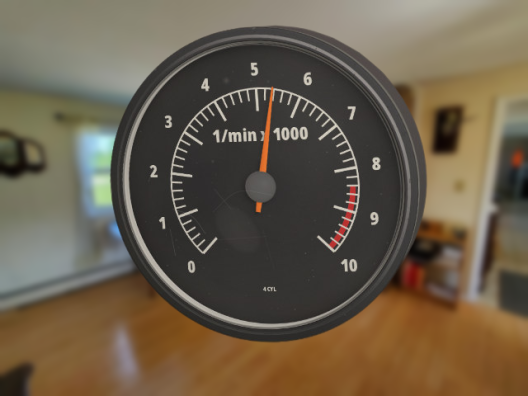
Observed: 5400; rpm
